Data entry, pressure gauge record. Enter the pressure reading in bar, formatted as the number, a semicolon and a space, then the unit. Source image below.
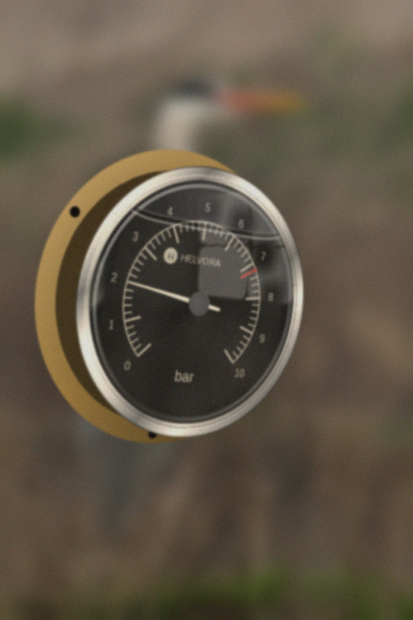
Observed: 2; bar
